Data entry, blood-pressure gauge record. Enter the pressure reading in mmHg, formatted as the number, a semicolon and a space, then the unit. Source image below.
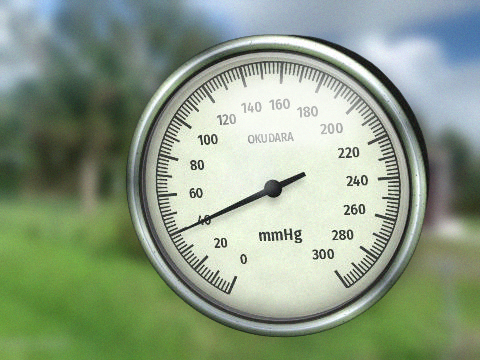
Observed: 40; mmHg
